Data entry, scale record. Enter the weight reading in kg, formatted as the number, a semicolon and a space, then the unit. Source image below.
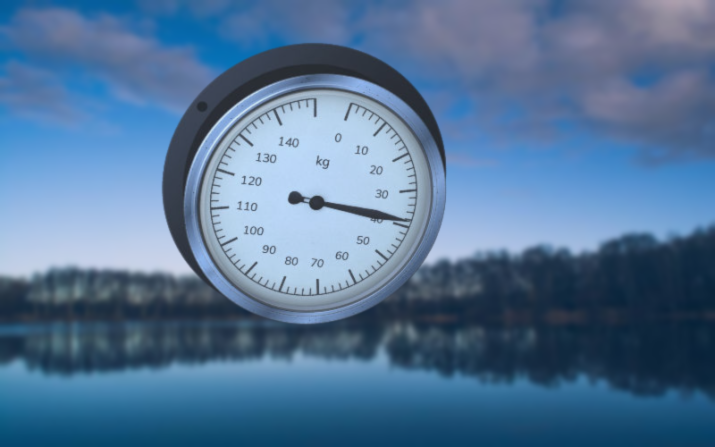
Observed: 38; kg
